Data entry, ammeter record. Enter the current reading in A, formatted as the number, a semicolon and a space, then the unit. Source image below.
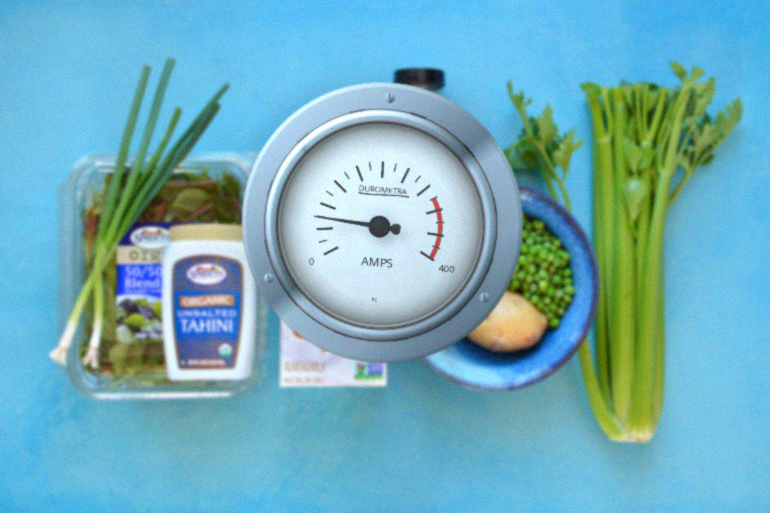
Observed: 60; A
